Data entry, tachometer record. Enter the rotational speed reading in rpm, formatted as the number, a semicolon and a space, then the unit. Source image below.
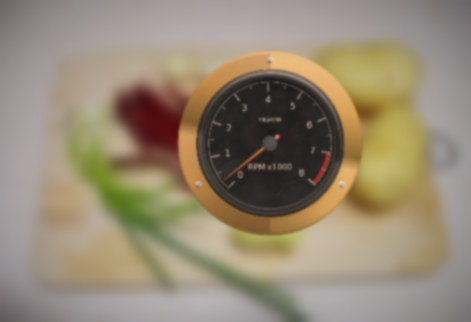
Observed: 250; rpm
